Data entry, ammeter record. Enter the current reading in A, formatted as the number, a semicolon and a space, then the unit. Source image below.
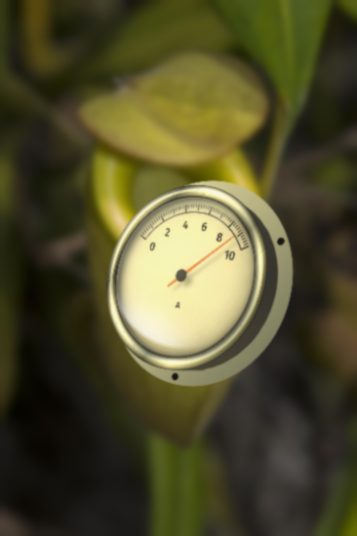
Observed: 9; A
